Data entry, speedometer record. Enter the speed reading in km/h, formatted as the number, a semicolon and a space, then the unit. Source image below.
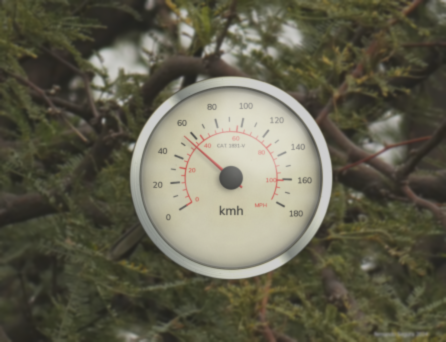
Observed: 55; km/h
